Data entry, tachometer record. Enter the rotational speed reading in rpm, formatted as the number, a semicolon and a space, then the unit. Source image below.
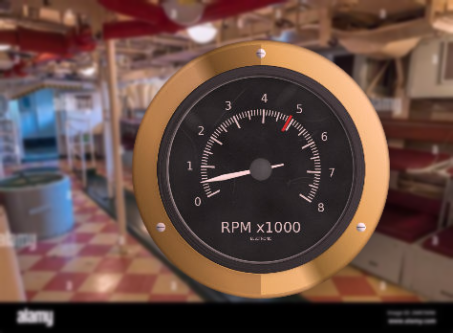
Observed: 500; rpm
